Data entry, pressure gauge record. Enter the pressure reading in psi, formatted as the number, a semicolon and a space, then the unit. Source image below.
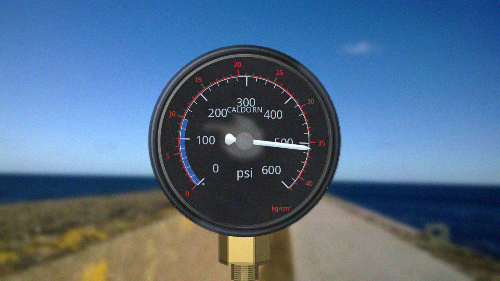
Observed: 510; psi
